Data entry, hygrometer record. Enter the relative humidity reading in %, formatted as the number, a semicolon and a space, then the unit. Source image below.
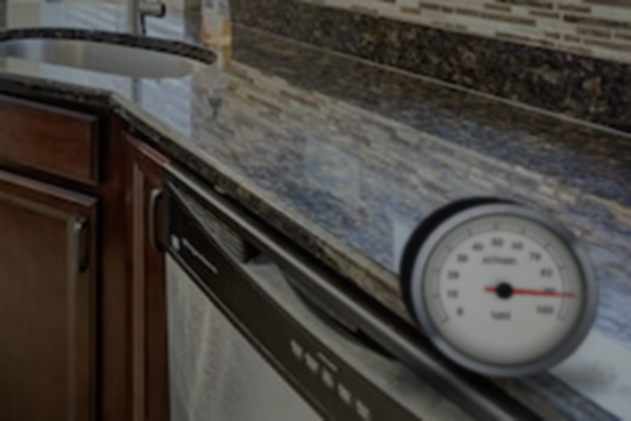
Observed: 90; %
